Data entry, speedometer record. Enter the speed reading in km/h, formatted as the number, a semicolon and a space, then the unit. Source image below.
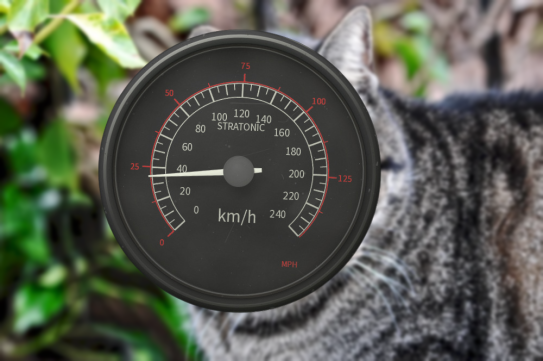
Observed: 35; km/h
